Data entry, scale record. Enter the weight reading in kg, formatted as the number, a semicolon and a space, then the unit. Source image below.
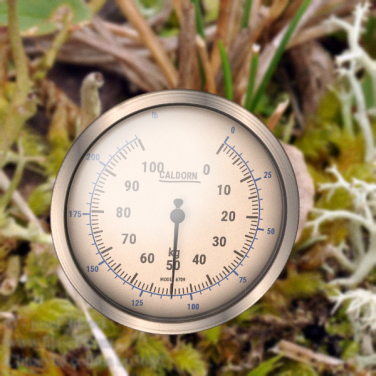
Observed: 50; kg
